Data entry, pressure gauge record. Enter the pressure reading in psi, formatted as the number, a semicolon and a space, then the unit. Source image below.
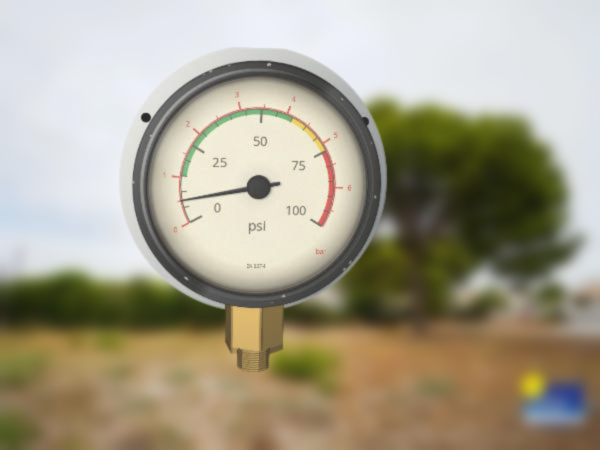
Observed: 7.5; psi
